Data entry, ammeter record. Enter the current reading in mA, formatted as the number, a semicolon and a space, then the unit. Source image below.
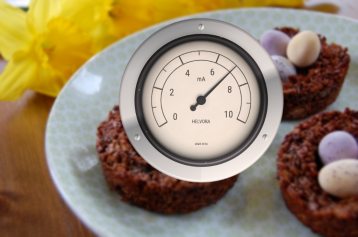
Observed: 7; mA
